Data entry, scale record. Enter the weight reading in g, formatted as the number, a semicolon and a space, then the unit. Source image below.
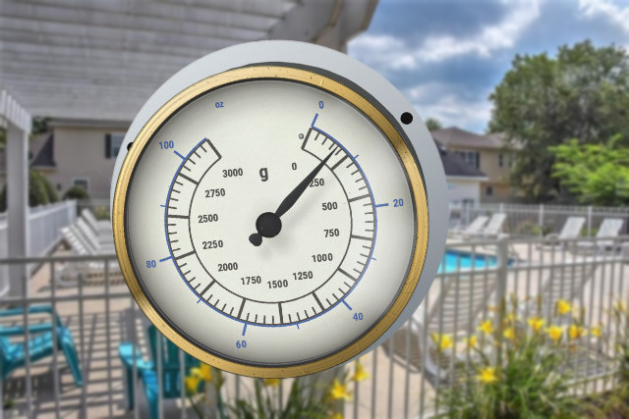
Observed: 175; g
